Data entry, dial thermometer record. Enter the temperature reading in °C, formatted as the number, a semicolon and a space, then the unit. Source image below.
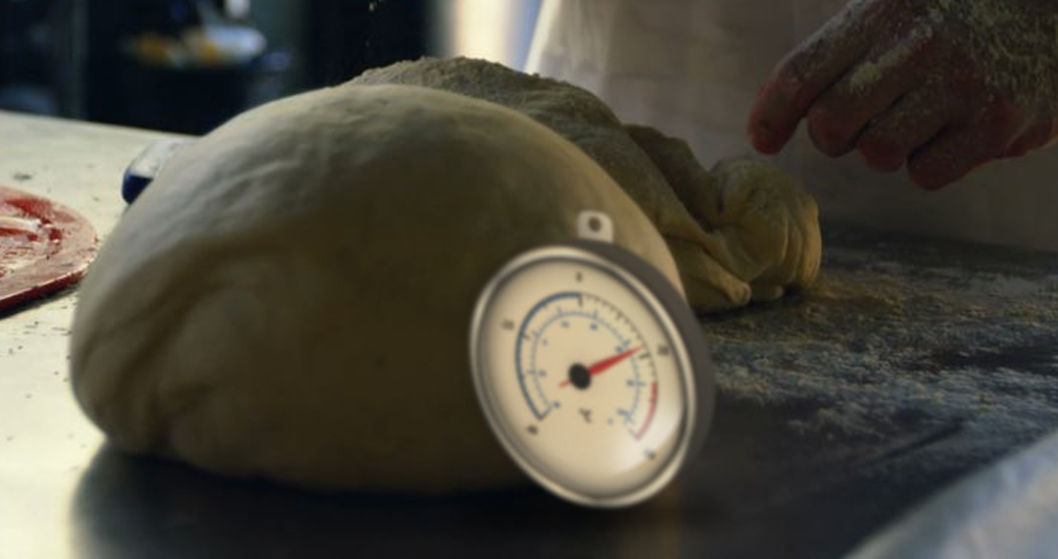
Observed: 18; °C
